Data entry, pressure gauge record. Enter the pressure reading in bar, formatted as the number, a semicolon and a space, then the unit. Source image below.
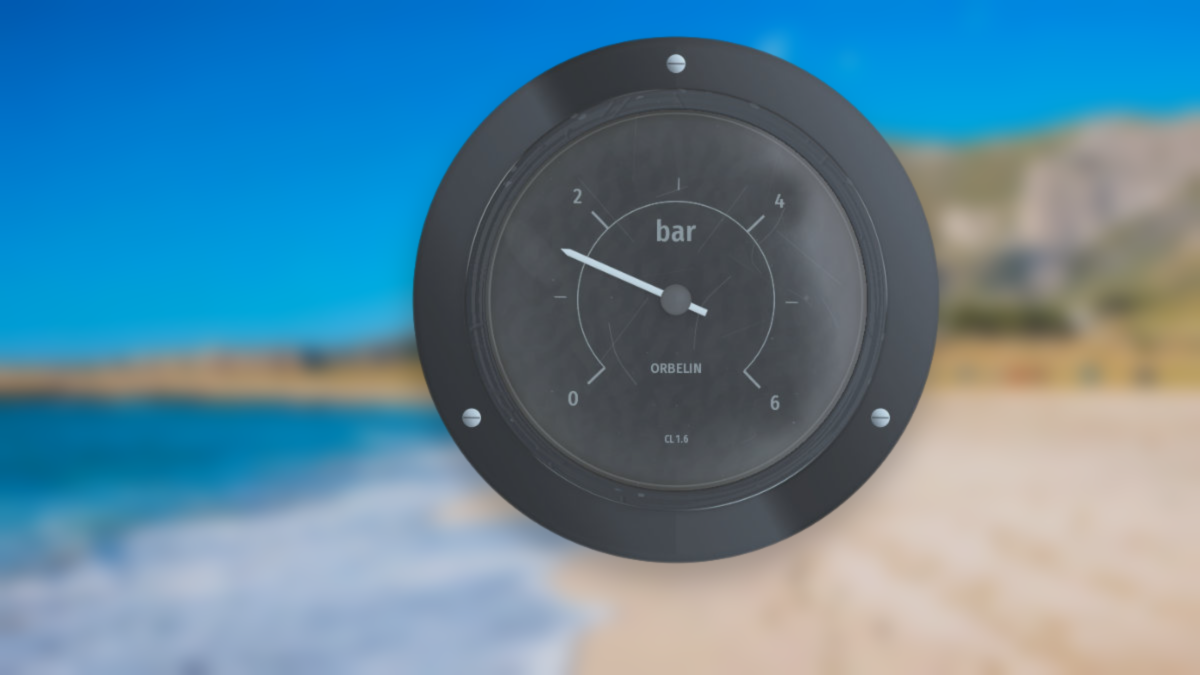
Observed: 1.5; bar
